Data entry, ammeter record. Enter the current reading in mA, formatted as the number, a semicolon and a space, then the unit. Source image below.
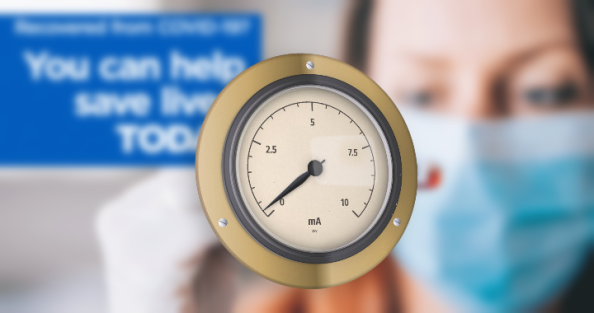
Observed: 0.25; mA
